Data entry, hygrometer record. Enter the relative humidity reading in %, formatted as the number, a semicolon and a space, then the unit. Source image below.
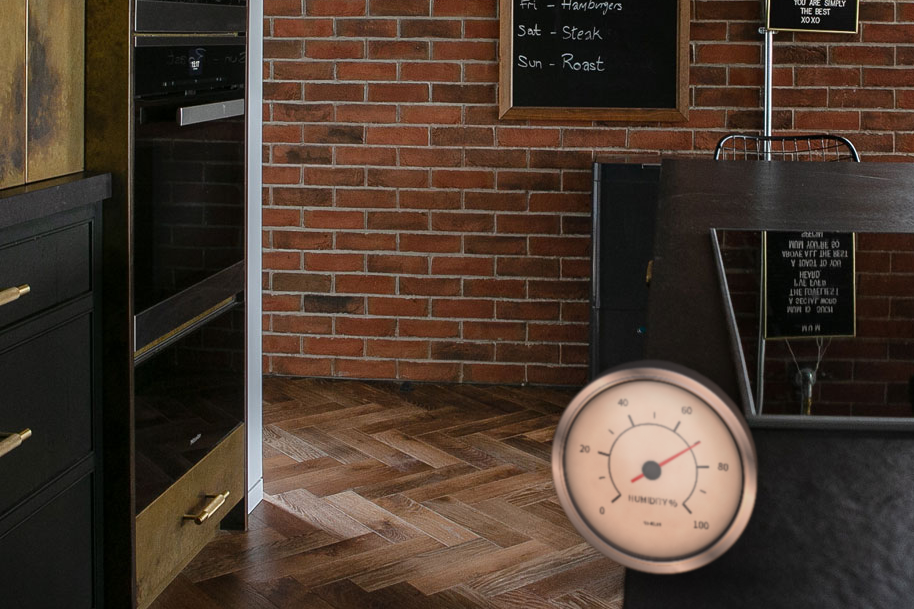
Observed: 70; %
